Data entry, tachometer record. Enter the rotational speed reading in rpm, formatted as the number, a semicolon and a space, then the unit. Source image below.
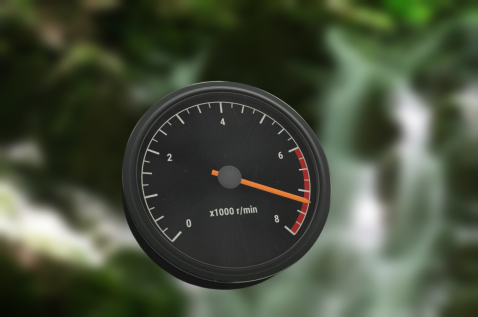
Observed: 7250; rpm
